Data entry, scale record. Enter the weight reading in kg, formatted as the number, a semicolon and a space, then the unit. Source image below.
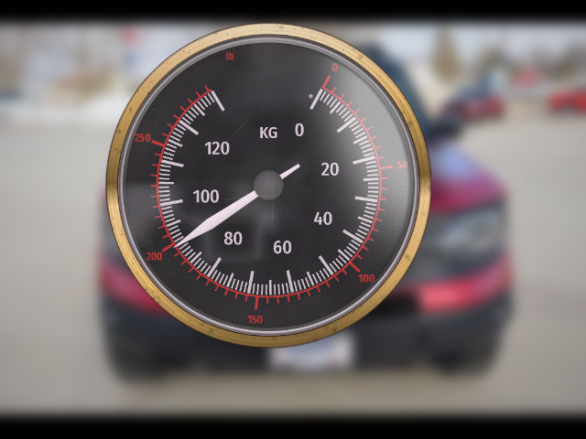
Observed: 90; kg
